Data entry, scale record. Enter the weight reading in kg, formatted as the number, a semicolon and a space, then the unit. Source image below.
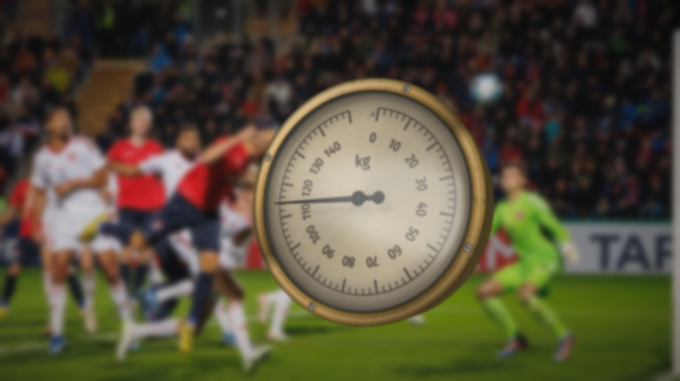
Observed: 114; kg
